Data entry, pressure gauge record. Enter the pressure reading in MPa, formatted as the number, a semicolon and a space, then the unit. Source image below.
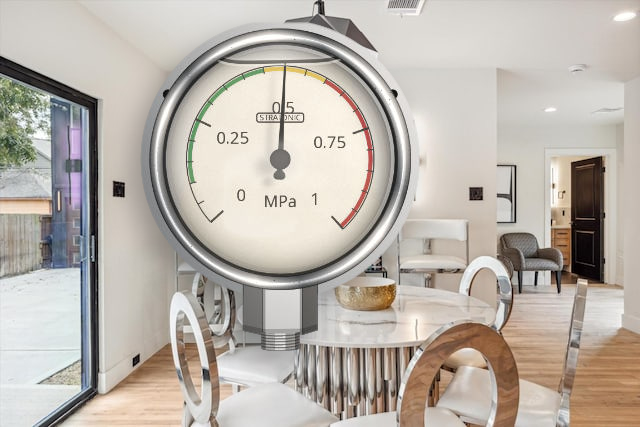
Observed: 0.5; MPa
